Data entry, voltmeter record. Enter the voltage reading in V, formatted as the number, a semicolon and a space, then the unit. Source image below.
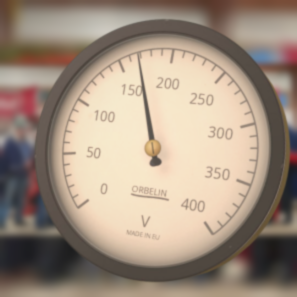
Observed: 170; V
